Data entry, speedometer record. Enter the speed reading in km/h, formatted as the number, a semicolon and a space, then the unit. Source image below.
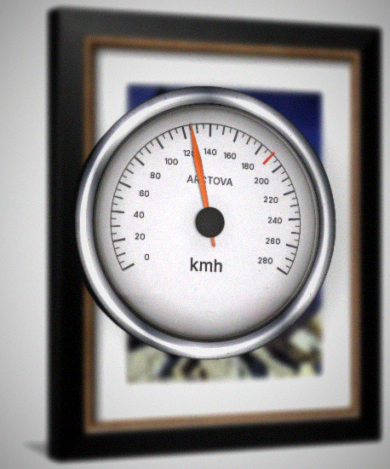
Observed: 125; km/h
